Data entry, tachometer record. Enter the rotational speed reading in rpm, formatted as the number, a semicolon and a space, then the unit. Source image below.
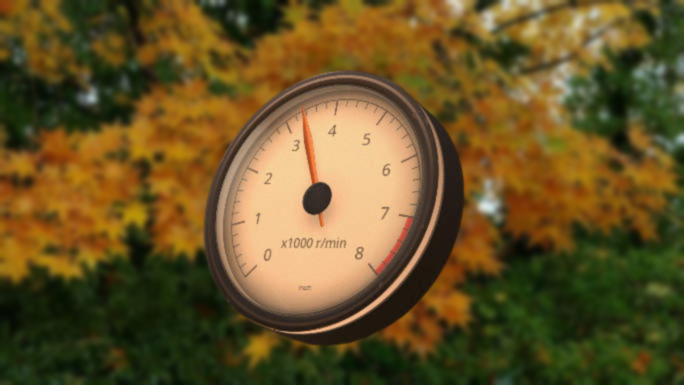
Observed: 3400; rpm
